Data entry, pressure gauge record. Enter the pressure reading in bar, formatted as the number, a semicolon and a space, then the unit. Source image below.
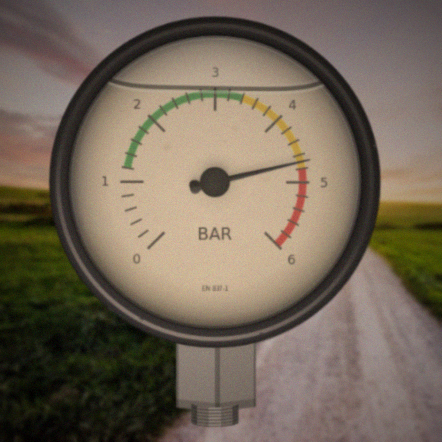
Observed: 4.7; bar
